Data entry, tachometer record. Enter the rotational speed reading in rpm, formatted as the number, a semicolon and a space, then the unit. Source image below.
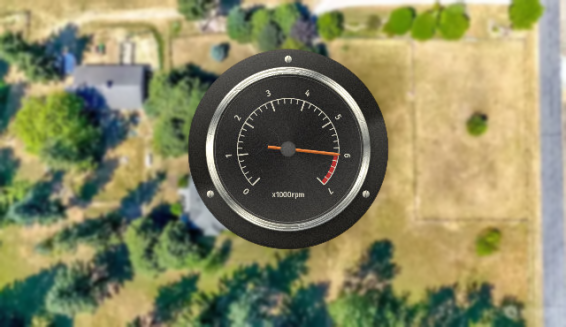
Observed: 6000; rpm
